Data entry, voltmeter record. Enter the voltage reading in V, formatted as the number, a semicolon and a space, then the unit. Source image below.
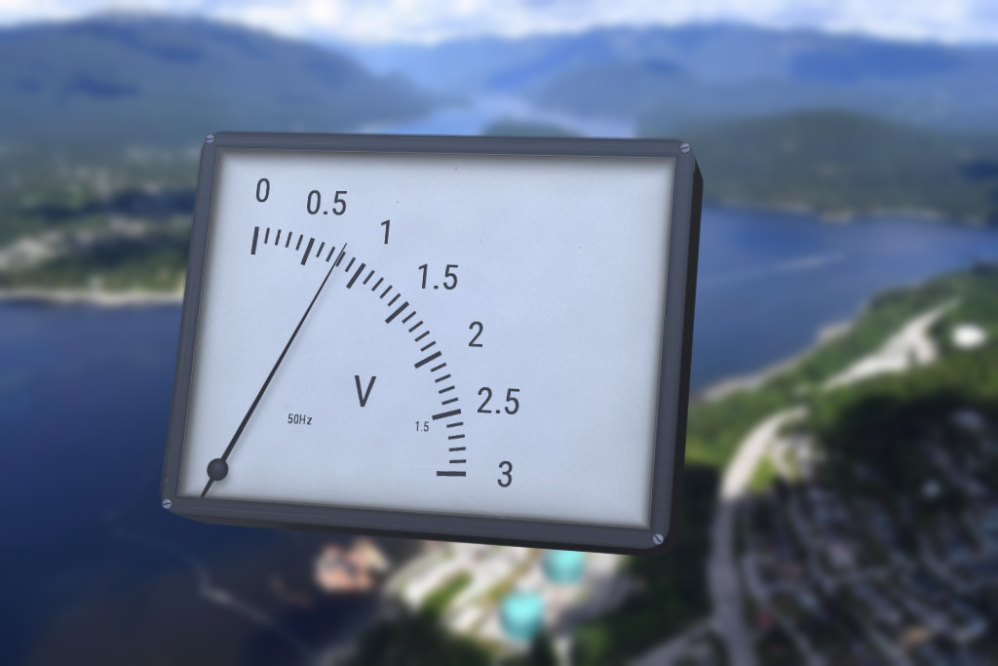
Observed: 0.8; V
